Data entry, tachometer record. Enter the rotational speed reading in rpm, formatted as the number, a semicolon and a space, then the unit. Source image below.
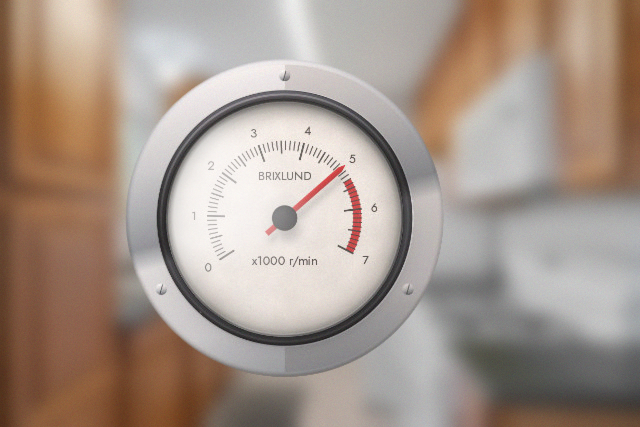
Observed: 5000; rpm
